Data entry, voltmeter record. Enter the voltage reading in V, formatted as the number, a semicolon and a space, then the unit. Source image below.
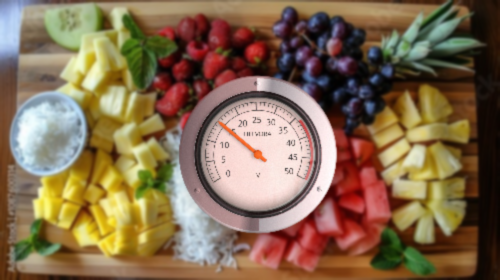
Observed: 15; V
